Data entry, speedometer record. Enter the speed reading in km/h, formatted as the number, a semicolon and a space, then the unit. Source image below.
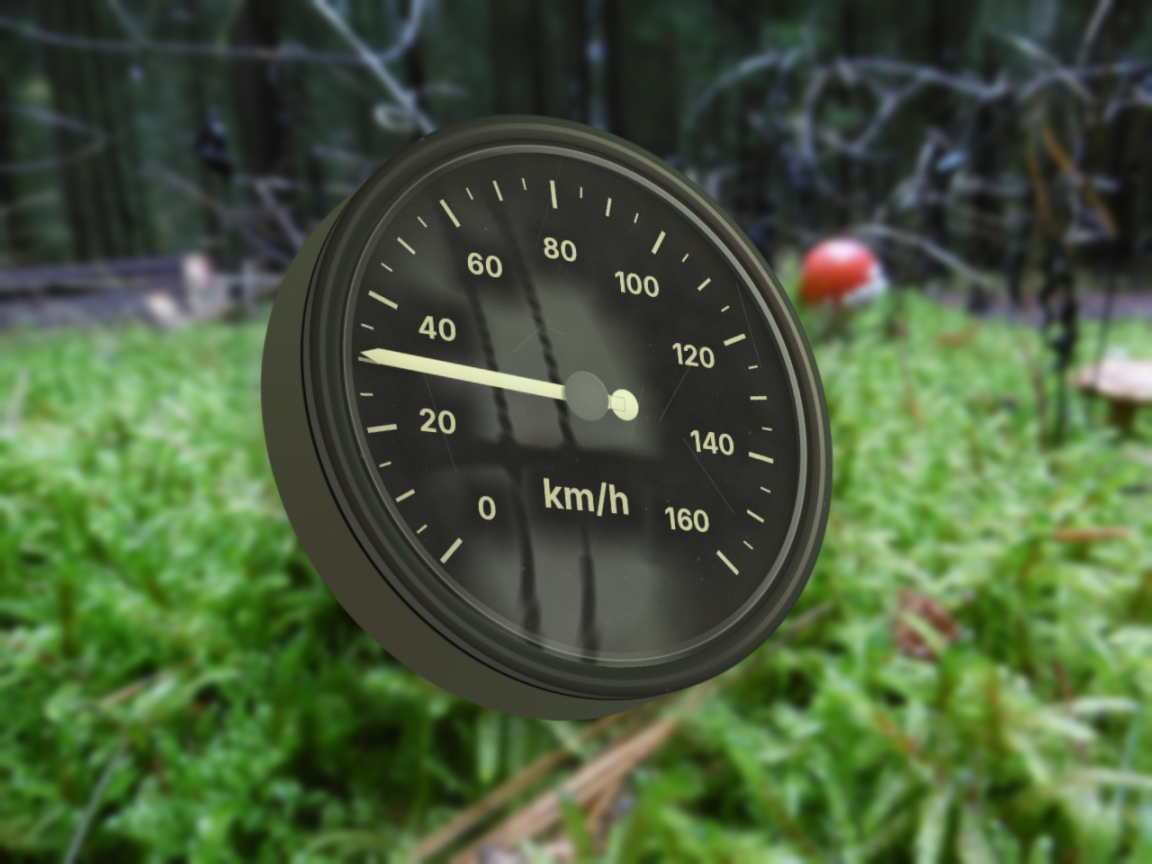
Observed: 30; km/h
